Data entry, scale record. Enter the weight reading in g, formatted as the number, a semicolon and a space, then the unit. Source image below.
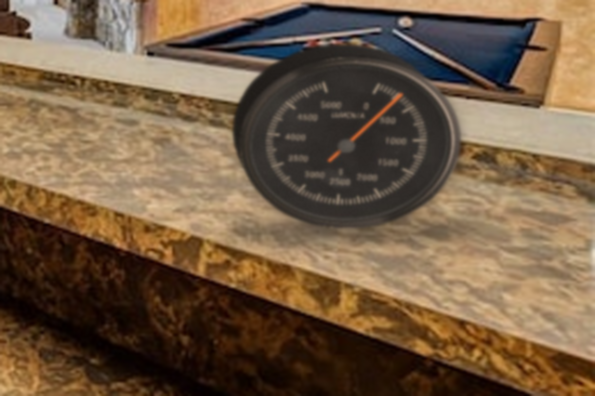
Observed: 250; g
